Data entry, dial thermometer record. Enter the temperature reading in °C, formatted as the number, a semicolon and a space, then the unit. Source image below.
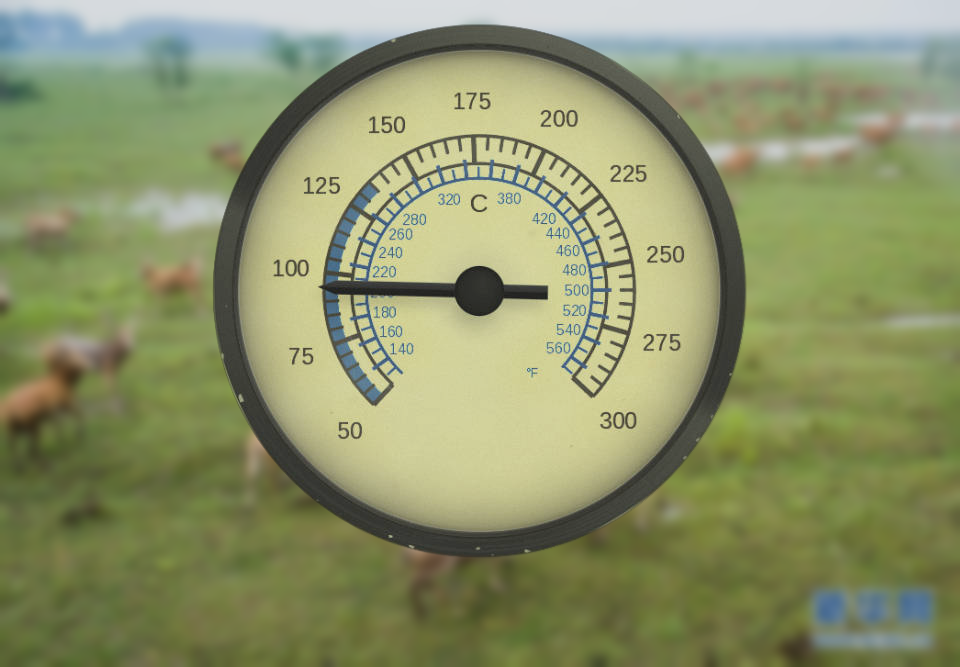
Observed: 95; °C
